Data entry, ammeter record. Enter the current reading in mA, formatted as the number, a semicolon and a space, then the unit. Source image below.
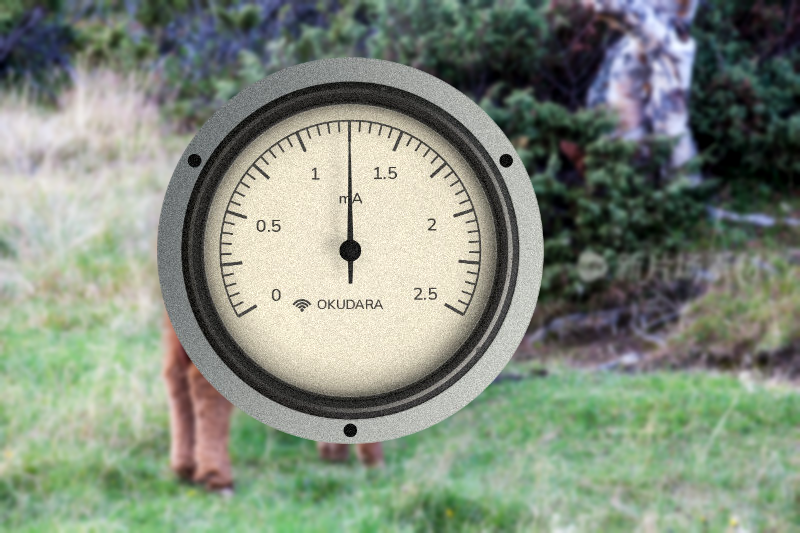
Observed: 1.25; mA
